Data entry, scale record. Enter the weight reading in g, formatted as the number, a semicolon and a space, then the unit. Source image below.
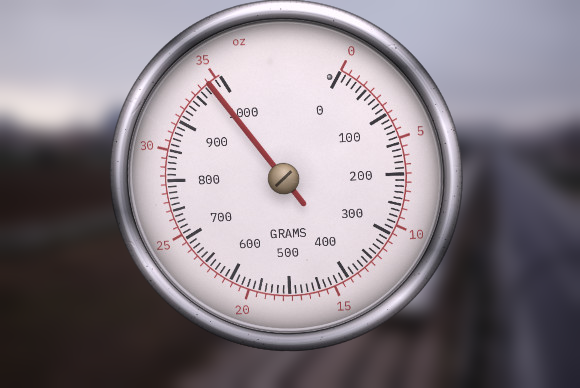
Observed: 980; g
